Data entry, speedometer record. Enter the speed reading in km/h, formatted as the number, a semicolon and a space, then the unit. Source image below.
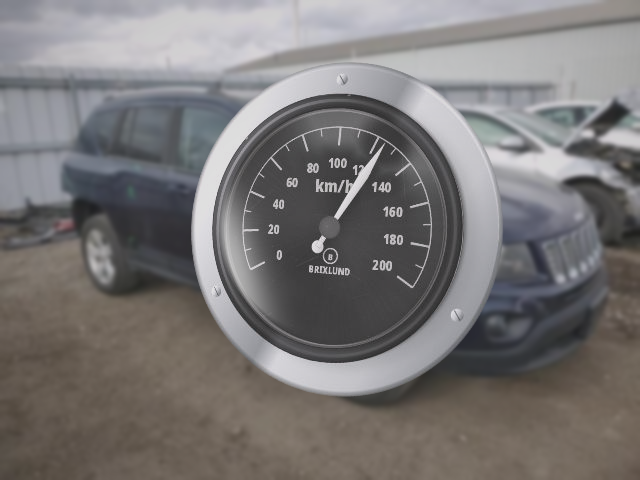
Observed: 125; km/h
